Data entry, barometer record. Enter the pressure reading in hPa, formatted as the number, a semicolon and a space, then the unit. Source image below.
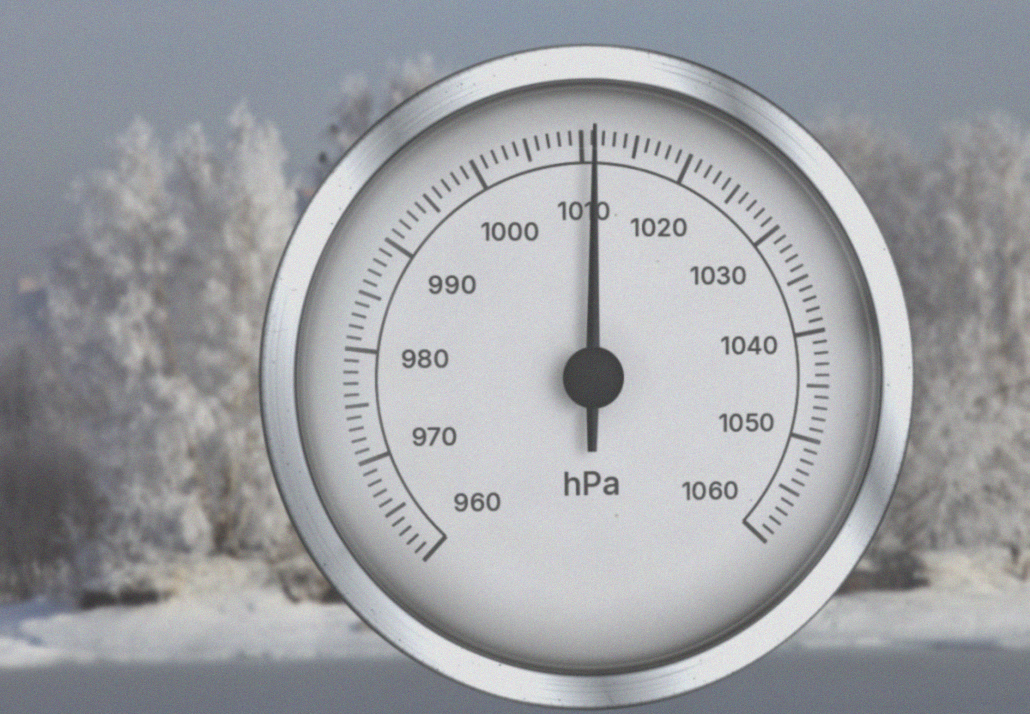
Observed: 1011; hPa
